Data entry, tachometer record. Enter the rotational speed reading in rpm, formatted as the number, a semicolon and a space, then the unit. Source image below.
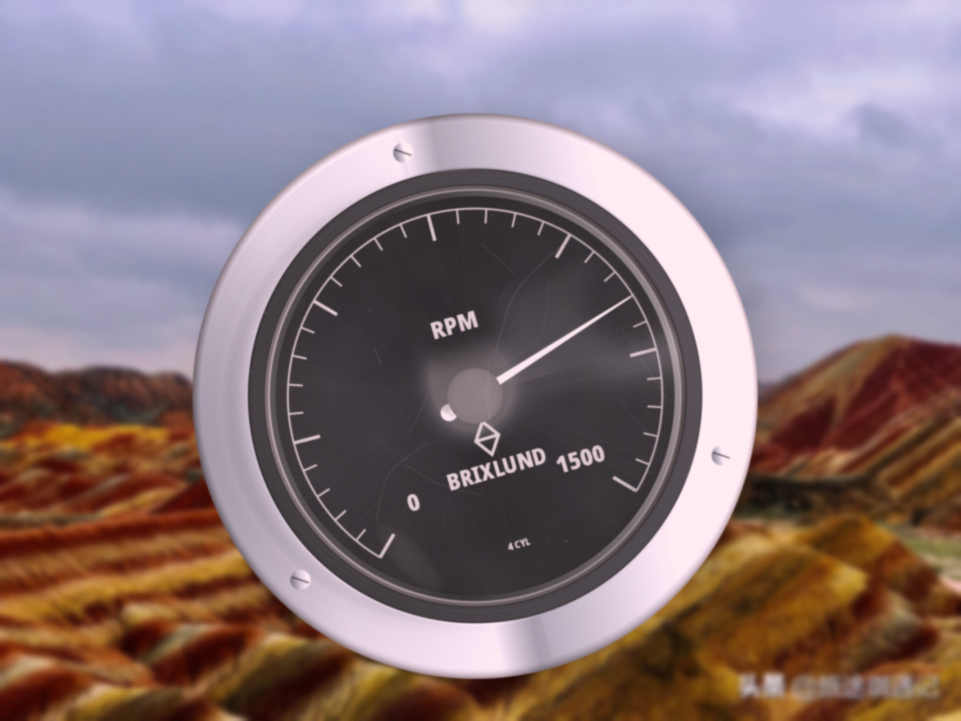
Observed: 1150; rpm
